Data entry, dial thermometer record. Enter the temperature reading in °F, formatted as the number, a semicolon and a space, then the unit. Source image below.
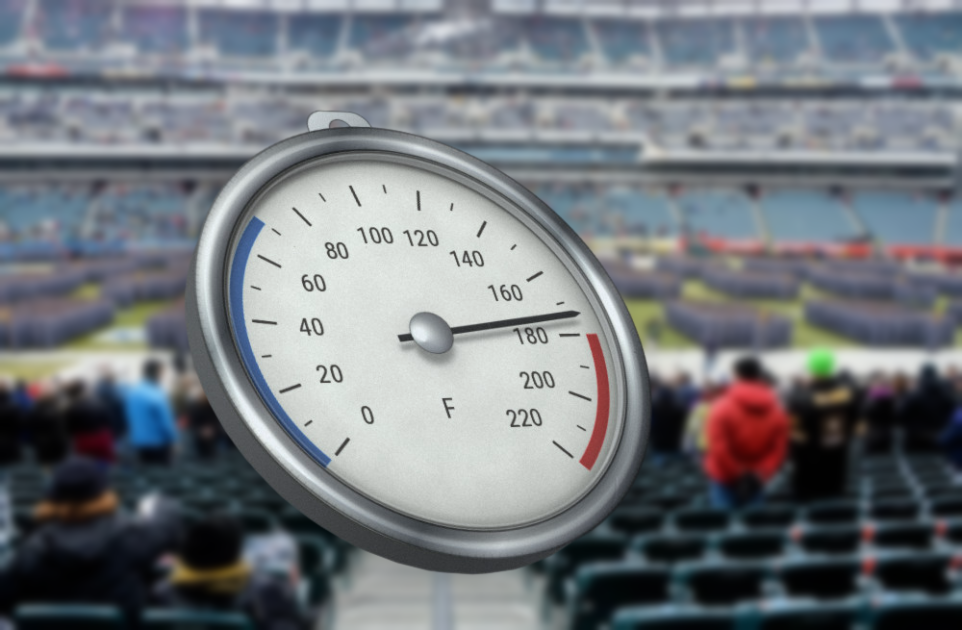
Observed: 175; °F
